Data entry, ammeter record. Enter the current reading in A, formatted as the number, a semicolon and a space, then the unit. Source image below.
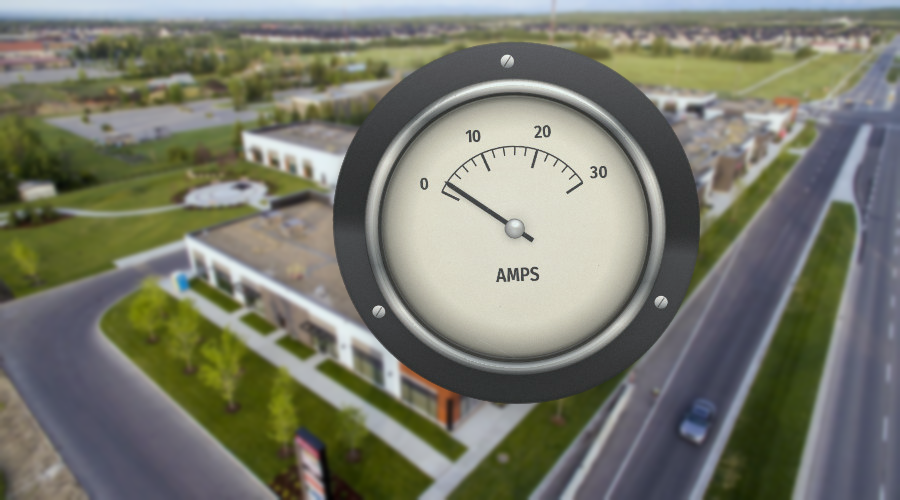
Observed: 2; A
